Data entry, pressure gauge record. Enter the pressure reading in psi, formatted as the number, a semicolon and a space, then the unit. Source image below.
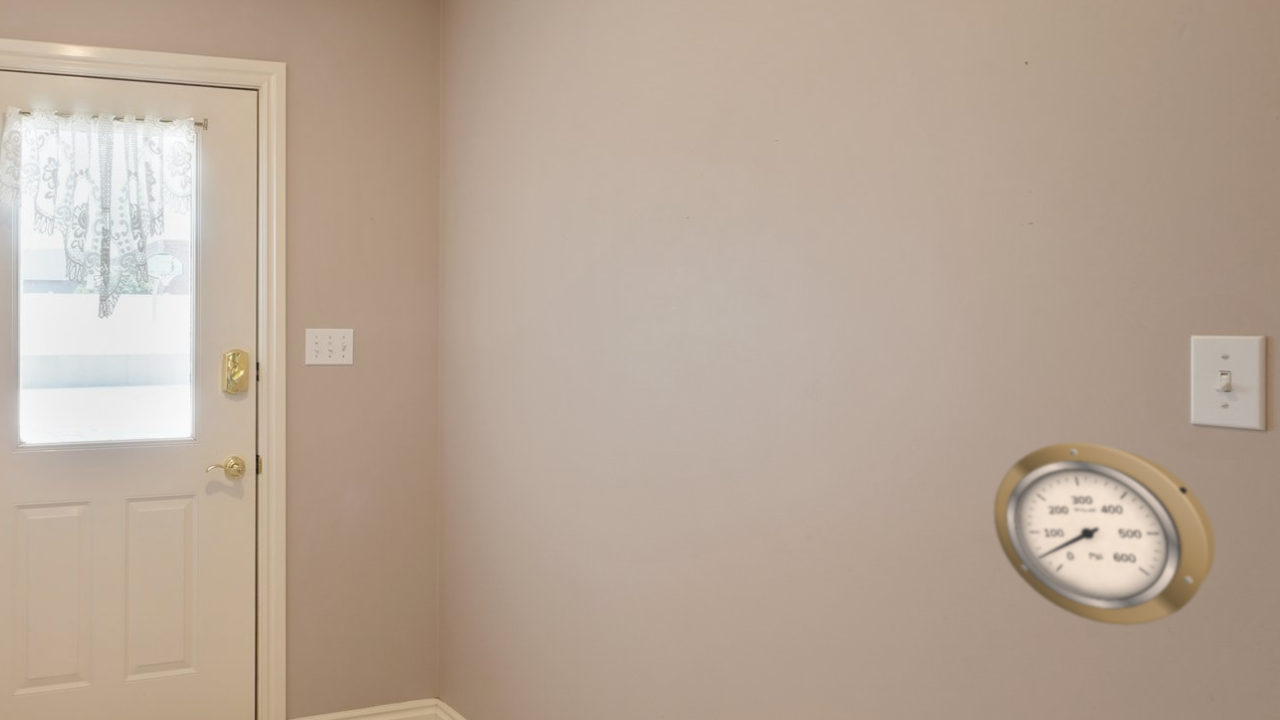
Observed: 40; psi
